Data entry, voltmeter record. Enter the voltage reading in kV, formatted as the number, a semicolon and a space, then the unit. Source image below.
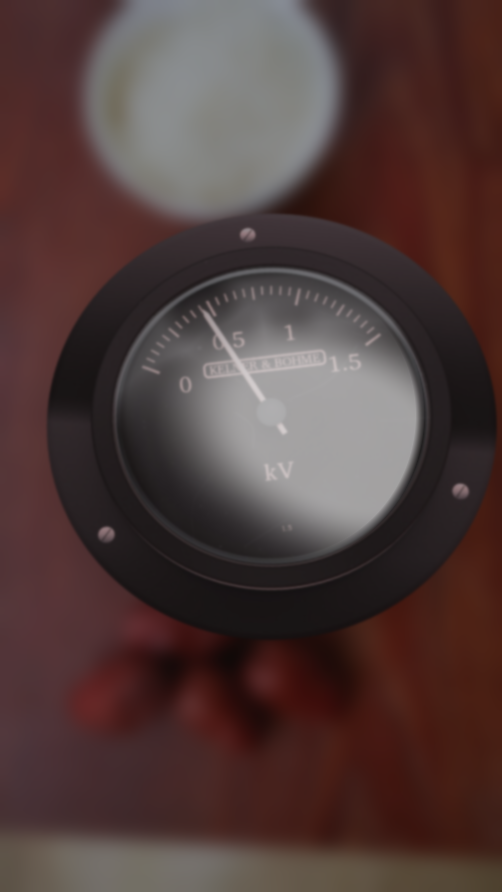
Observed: 0.45; kV
